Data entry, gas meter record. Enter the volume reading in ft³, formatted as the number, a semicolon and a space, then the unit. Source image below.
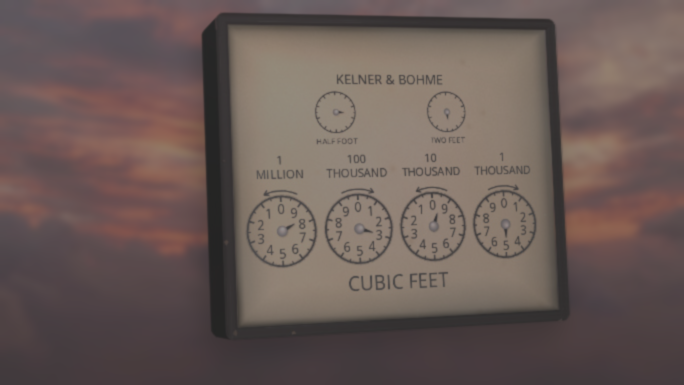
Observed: 829500; ft³
